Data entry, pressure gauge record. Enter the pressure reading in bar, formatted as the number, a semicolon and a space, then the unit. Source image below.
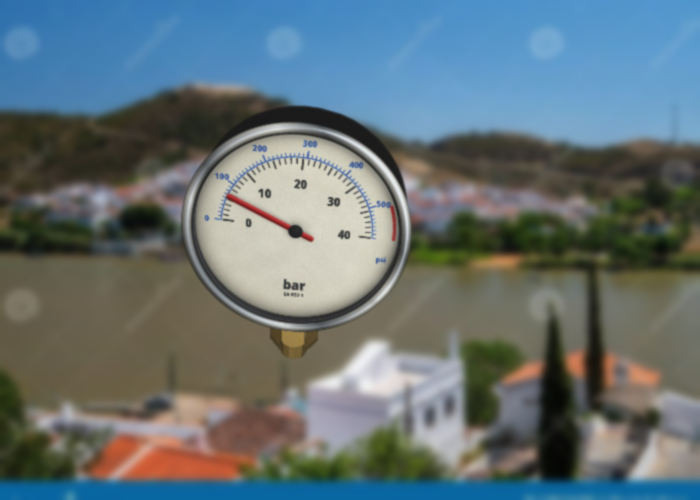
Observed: 5; bar
